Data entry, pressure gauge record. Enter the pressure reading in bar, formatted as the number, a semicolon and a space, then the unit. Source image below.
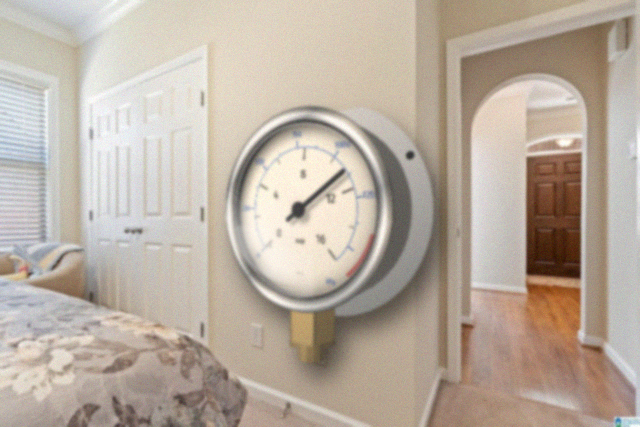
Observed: 11; bar
